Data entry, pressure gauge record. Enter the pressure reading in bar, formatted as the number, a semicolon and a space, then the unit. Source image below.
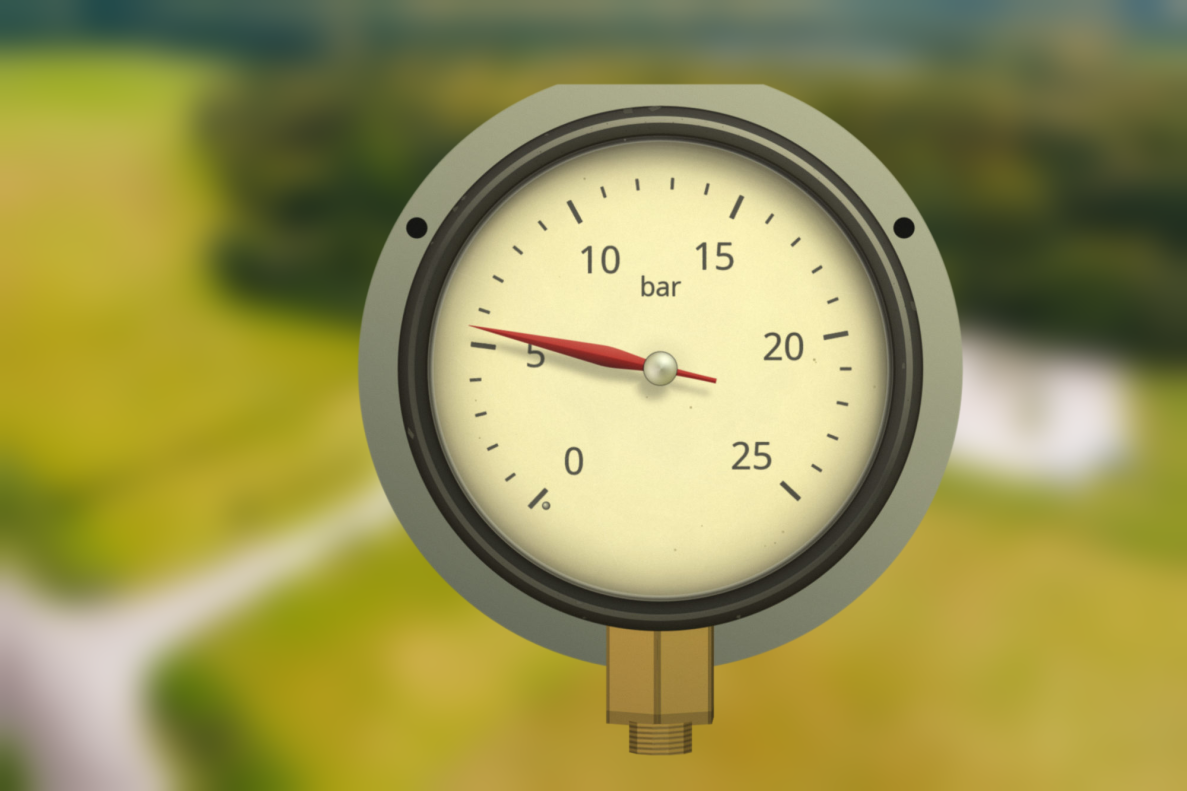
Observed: 5.5; bar
